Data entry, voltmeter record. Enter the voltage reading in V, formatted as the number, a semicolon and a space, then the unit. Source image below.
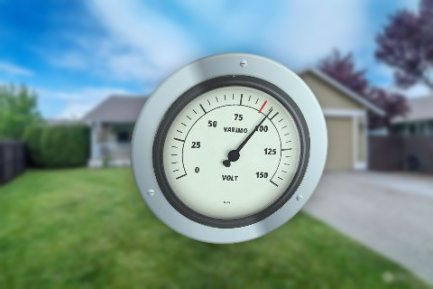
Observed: 95; V
